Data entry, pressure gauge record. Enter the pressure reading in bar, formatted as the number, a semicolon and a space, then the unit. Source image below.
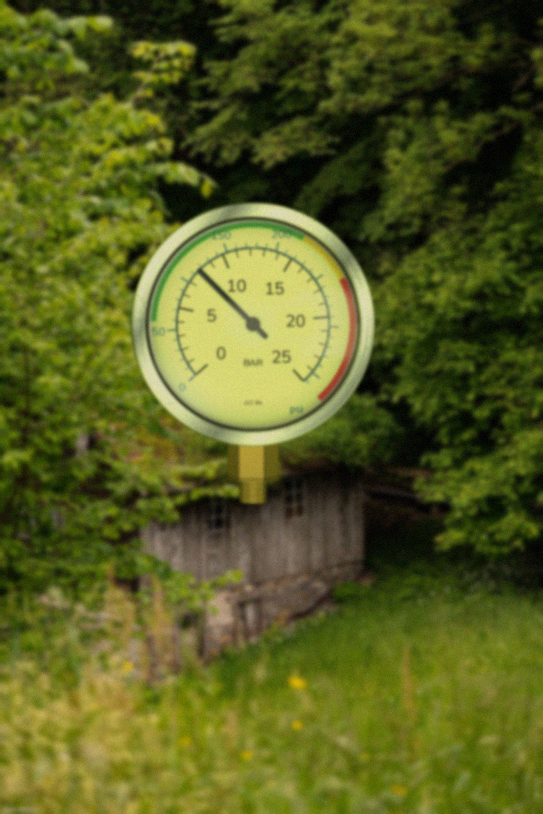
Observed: 8; bar
